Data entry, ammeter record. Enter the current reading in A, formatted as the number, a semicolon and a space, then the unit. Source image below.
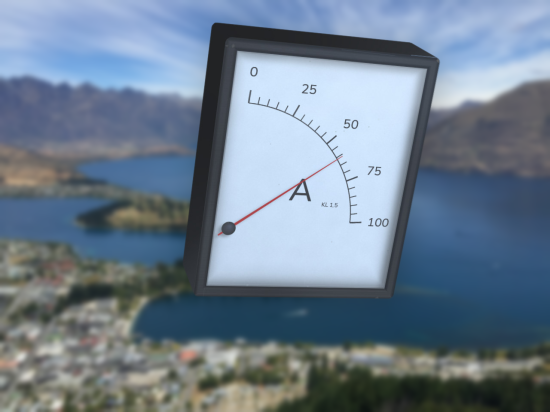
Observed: 60; A
